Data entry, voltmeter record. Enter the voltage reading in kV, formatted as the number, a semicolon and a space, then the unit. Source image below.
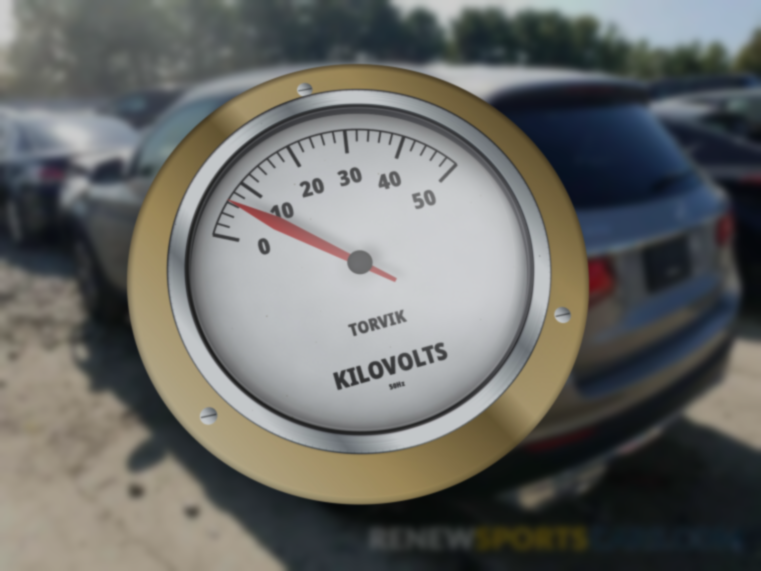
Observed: 6; kV
